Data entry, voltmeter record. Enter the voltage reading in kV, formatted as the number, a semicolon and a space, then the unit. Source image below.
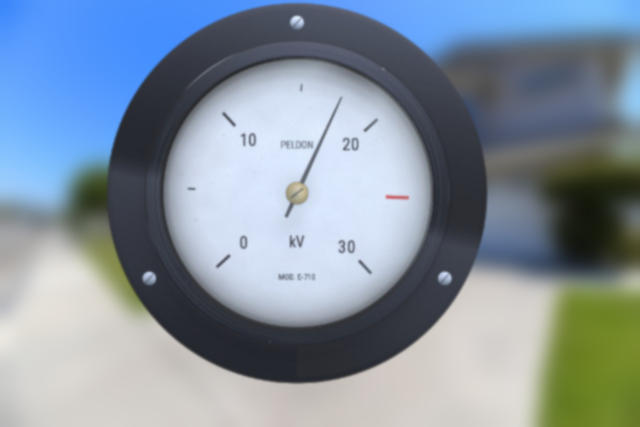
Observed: 17.5; kV
